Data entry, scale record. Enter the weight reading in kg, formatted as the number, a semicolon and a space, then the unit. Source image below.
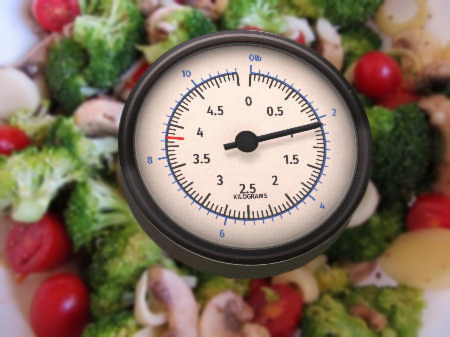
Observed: 1; kg
